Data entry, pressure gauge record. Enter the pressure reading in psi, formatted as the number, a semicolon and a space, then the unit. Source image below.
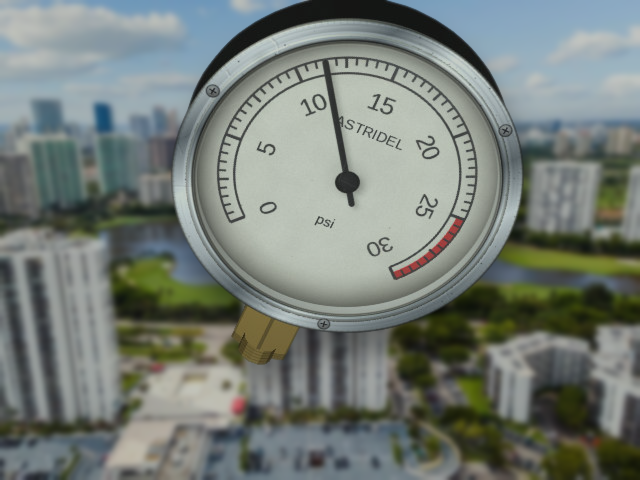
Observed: 11.5; psi
